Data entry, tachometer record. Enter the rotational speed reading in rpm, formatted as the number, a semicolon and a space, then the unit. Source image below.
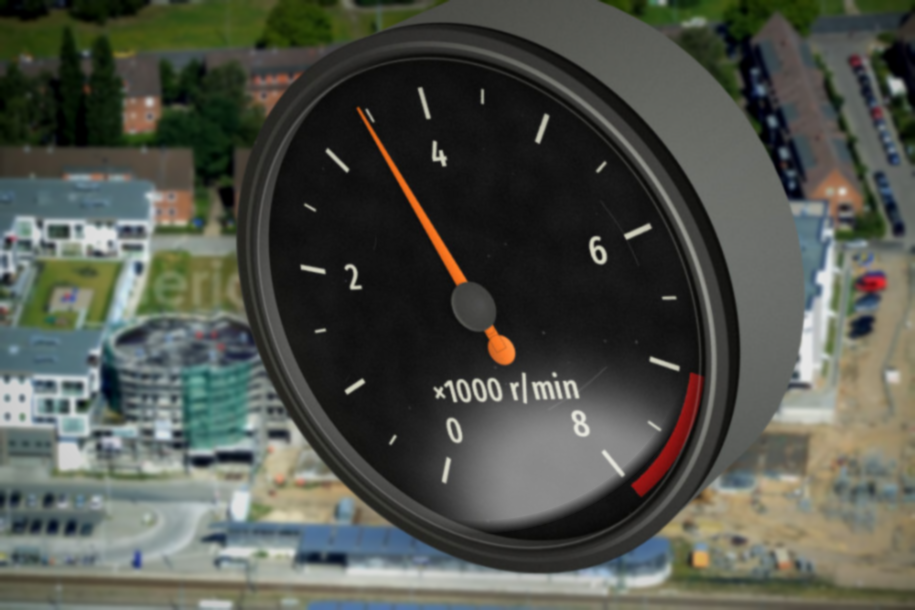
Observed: 3500; rpm
